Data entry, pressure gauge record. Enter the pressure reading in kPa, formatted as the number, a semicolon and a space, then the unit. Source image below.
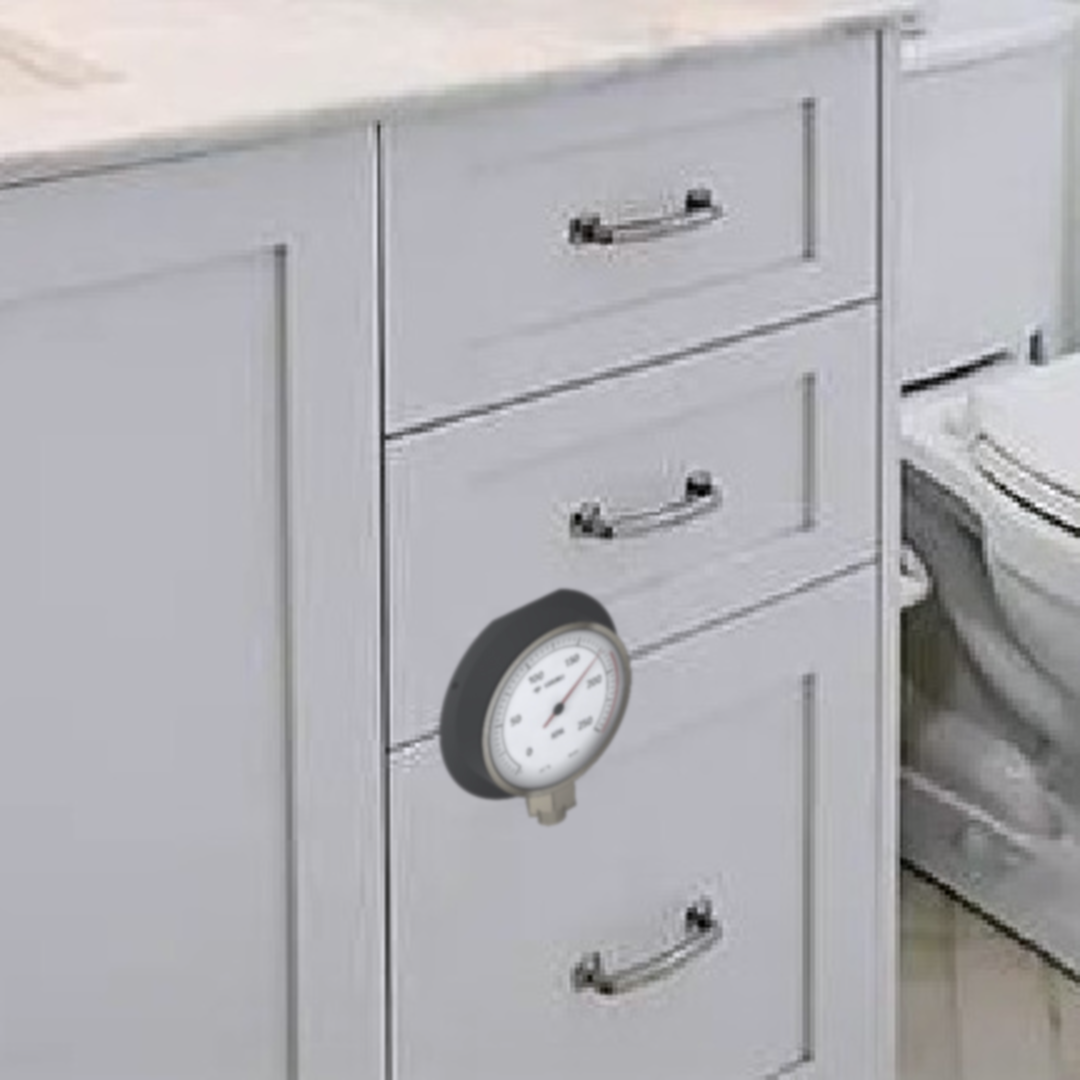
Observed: 175; kPa
